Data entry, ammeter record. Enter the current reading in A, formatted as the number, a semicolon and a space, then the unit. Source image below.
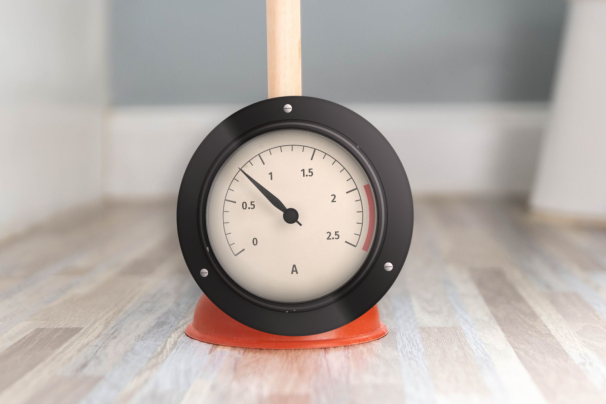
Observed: 0.8; A
